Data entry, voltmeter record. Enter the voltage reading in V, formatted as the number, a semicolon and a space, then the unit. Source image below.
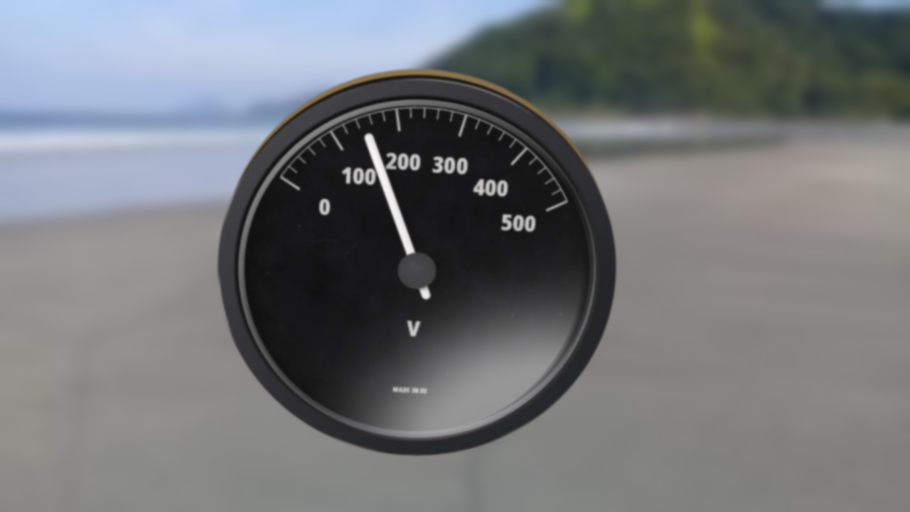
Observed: 150; V
